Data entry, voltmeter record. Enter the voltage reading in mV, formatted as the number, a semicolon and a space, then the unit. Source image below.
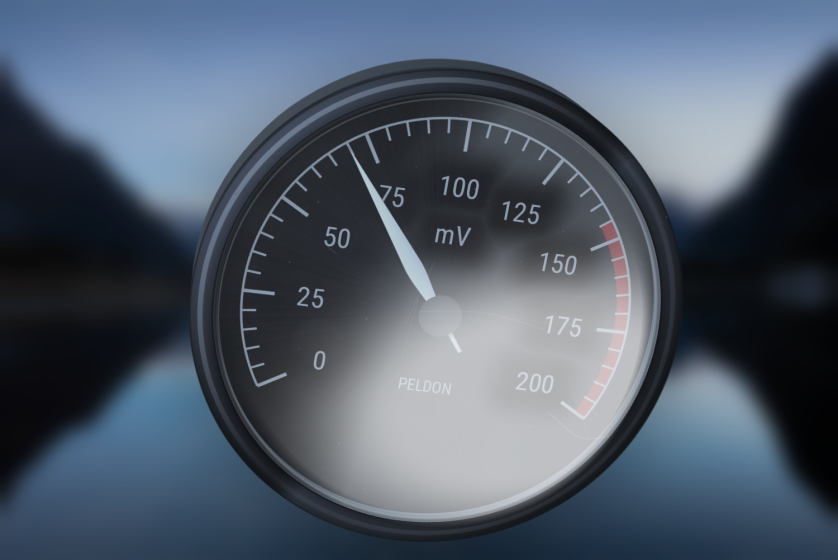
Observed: 70; mV
